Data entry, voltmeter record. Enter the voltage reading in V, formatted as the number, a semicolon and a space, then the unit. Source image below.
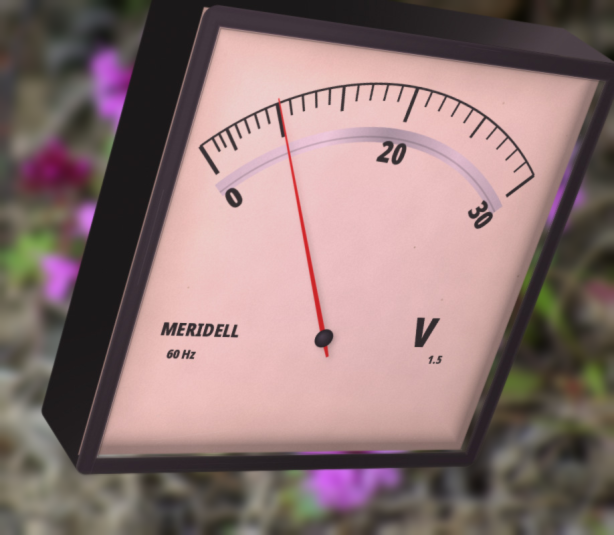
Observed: 10; V
